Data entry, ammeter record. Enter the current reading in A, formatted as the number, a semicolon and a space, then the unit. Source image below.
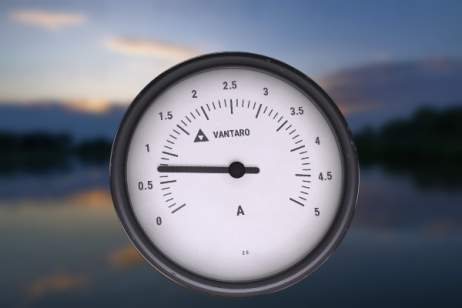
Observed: 0.7; A
